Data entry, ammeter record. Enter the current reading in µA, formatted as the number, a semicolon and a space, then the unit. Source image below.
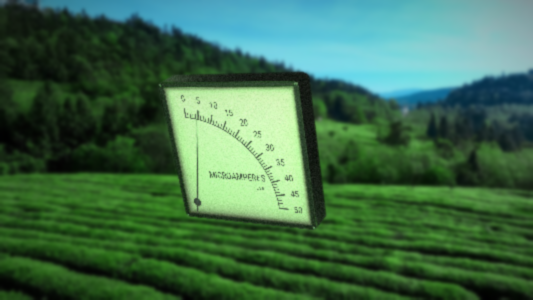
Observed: 5; µA
